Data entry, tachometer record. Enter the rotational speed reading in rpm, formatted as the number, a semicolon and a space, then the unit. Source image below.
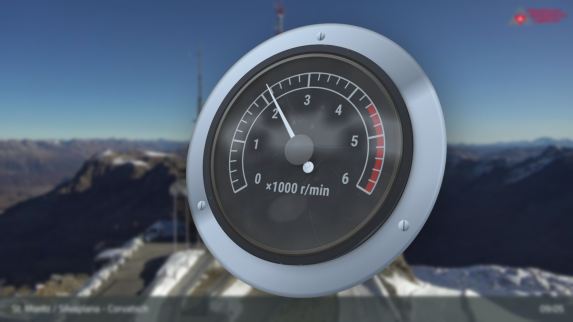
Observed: 2200; rpm
